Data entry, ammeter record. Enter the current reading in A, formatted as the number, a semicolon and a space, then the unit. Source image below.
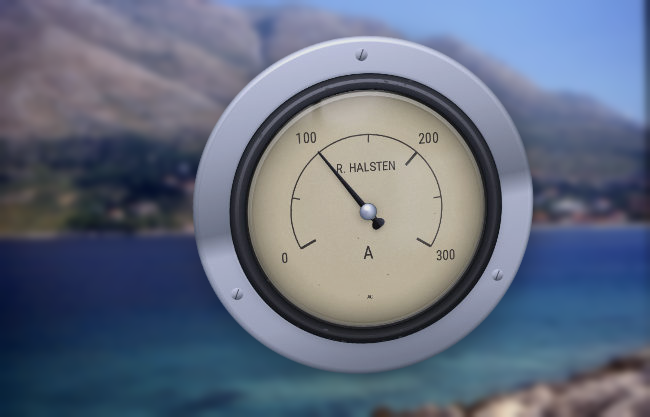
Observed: 100; A
